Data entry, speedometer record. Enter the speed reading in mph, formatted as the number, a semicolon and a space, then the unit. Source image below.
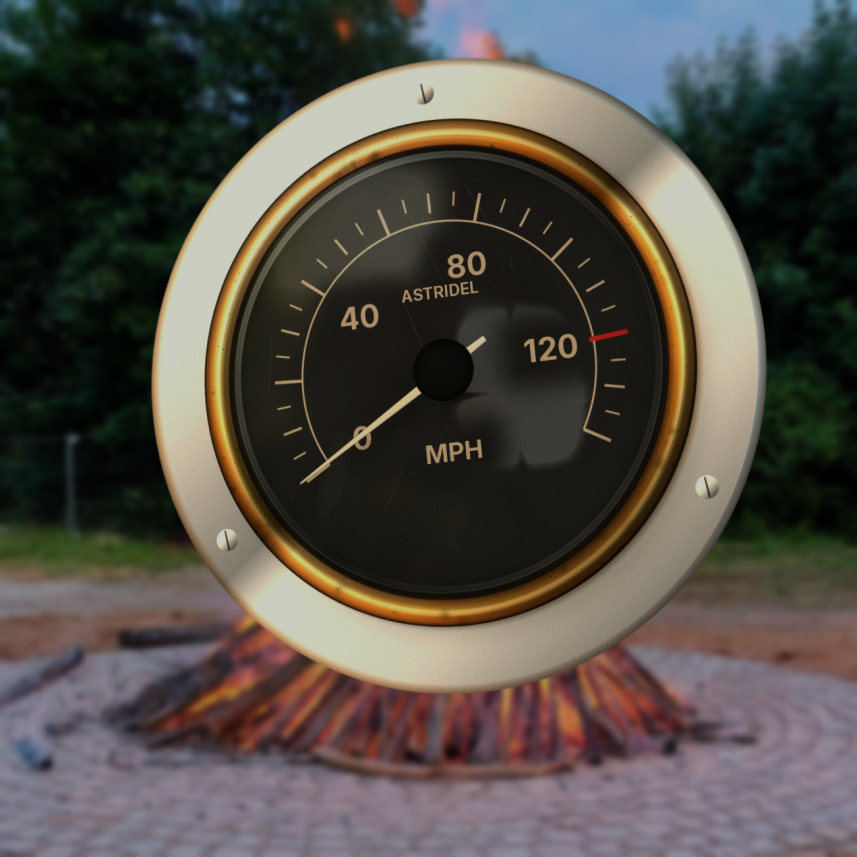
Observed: 0; mph
